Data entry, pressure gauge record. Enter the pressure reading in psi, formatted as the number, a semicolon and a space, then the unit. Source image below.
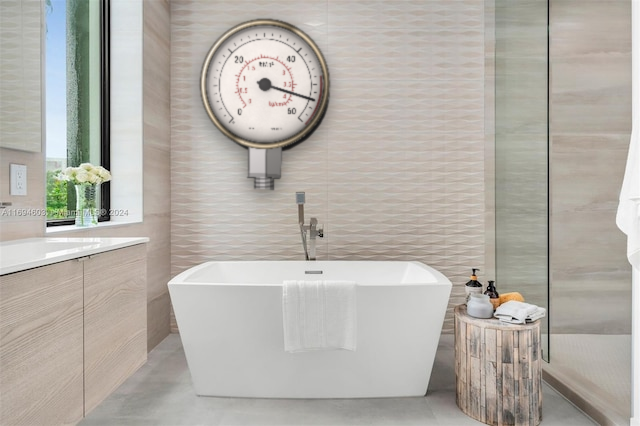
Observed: 54; psi
